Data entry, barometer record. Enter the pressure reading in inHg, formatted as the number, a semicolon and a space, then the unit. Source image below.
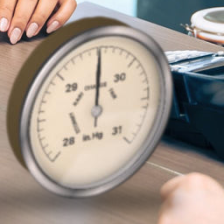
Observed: 29.5; inHg
